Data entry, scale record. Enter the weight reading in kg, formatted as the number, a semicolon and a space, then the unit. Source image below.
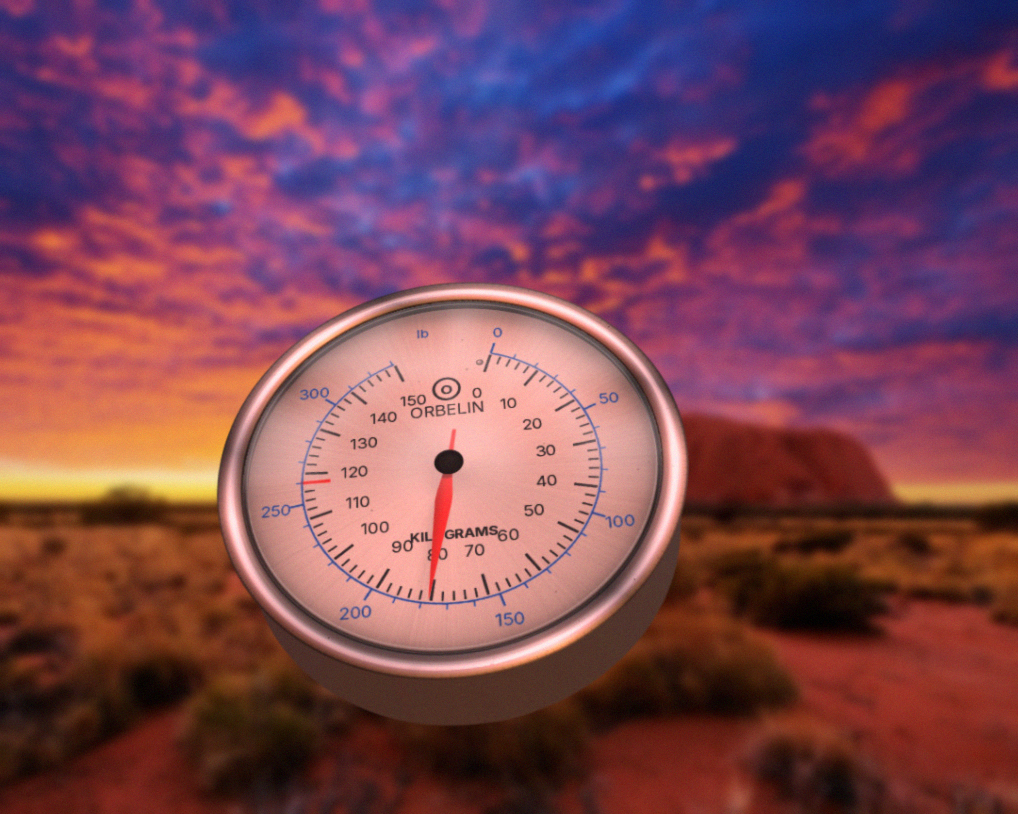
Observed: 80; kg
